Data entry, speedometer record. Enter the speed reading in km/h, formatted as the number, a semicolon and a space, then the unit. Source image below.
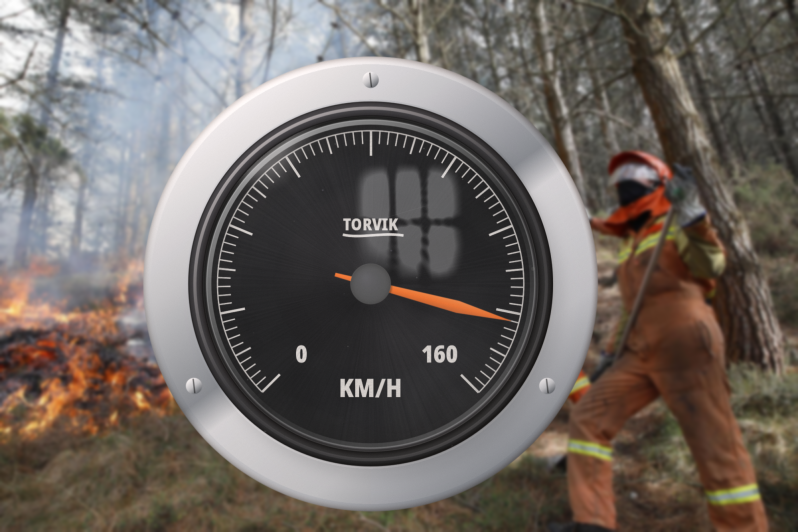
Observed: 142; km/h
